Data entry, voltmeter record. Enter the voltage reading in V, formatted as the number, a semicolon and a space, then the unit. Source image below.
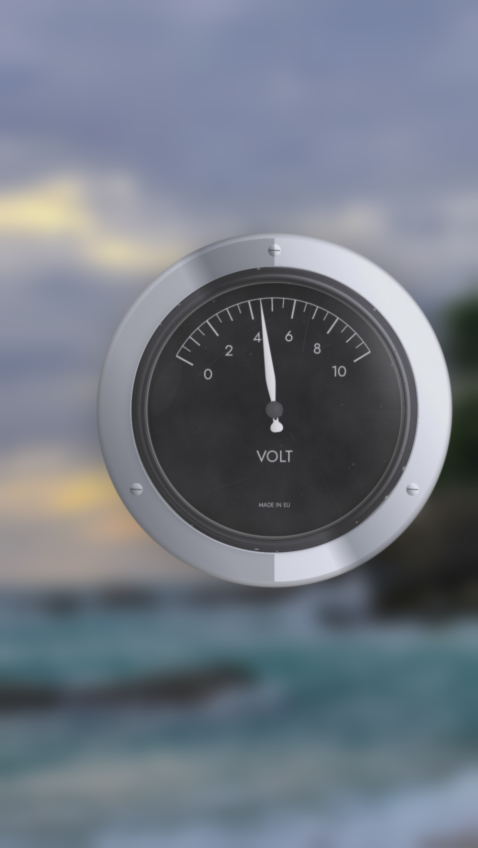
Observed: 4.5; V
